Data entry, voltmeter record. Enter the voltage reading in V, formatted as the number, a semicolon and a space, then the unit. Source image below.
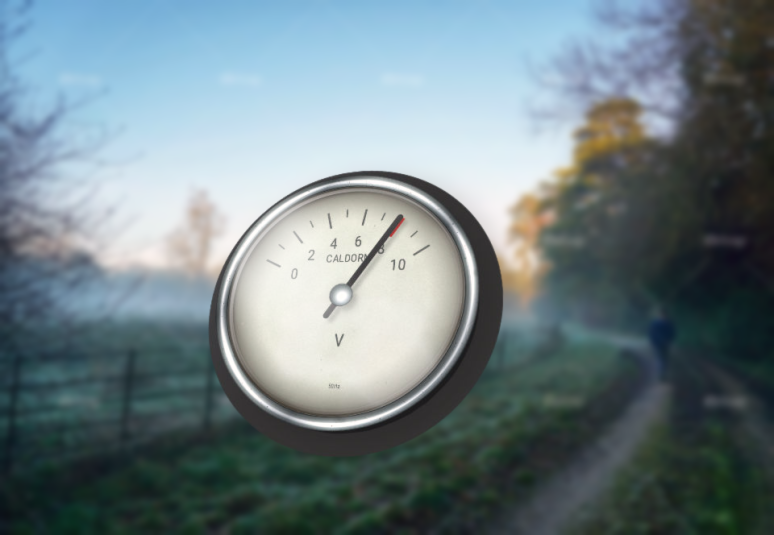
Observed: 8; V
